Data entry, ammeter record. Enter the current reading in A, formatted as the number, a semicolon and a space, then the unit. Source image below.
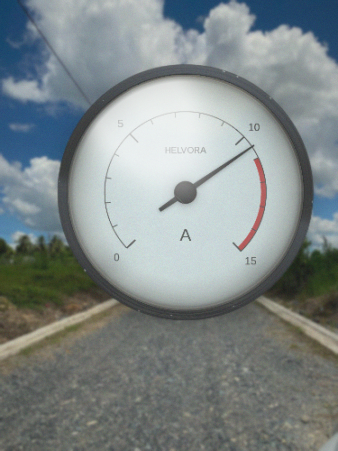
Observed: 10.5; A
